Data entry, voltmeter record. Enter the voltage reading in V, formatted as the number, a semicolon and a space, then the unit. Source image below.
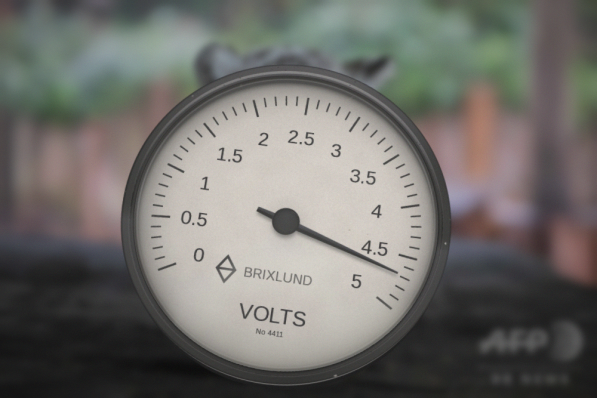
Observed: 4.7; V
